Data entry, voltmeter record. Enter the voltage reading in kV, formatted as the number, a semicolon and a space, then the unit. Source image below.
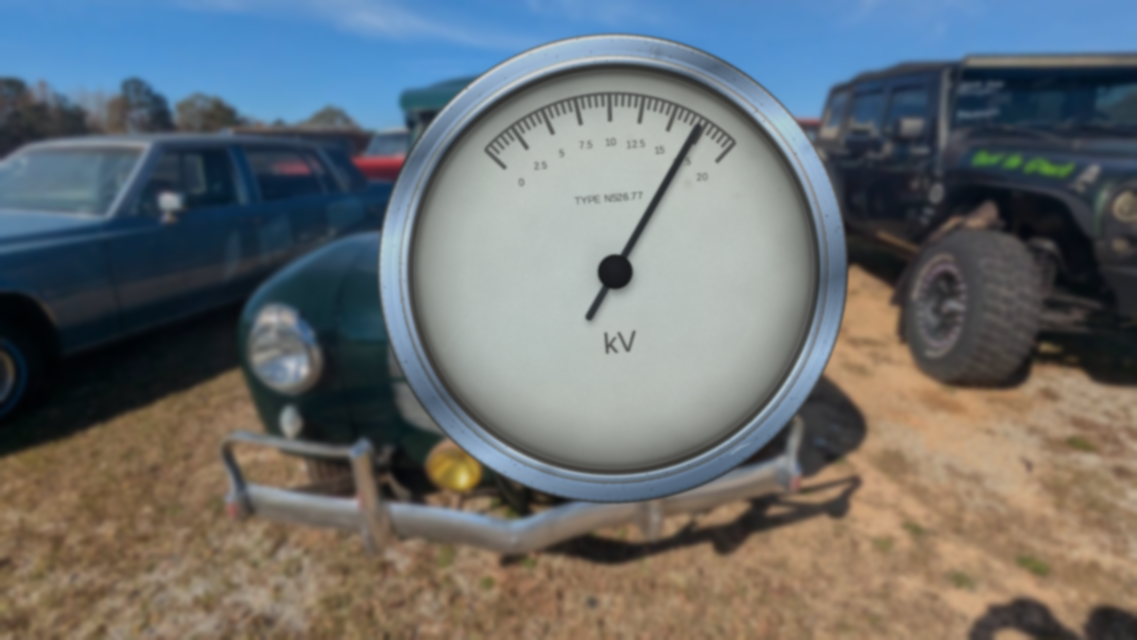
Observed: 17; kV
